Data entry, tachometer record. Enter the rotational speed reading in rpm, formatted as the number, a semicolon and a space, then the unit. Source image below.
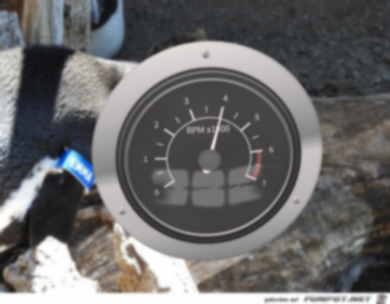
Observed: 4000; rpm
